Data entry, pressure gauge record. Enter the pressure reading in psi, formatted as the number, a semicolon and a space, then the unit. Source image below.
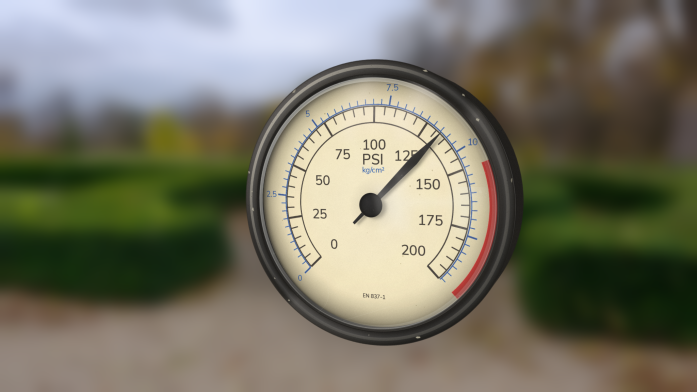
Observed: 132.5; psi
